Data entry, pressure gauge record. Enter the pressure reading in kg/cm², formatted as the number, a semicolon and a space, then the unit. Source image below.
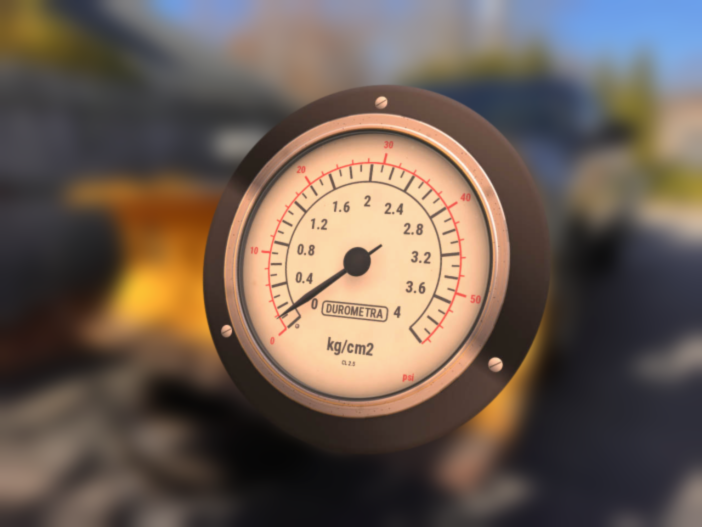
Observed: 0.1; kg/cm²
